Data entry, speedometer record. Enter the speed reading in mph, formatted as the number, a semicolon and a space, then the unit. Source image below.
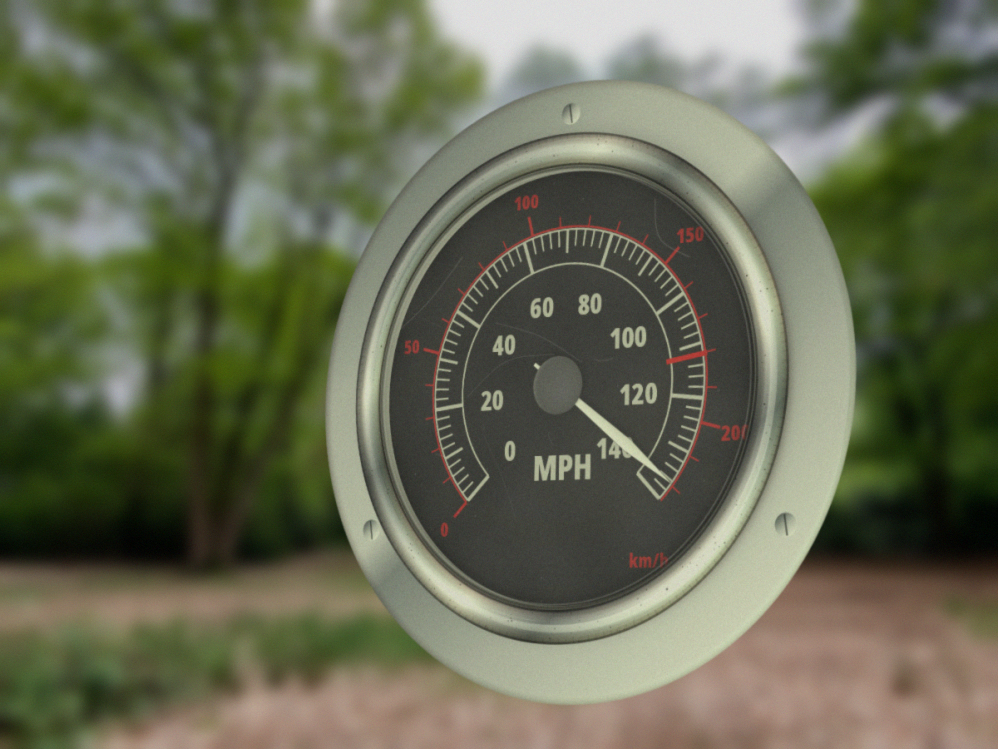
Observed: 136; mph
